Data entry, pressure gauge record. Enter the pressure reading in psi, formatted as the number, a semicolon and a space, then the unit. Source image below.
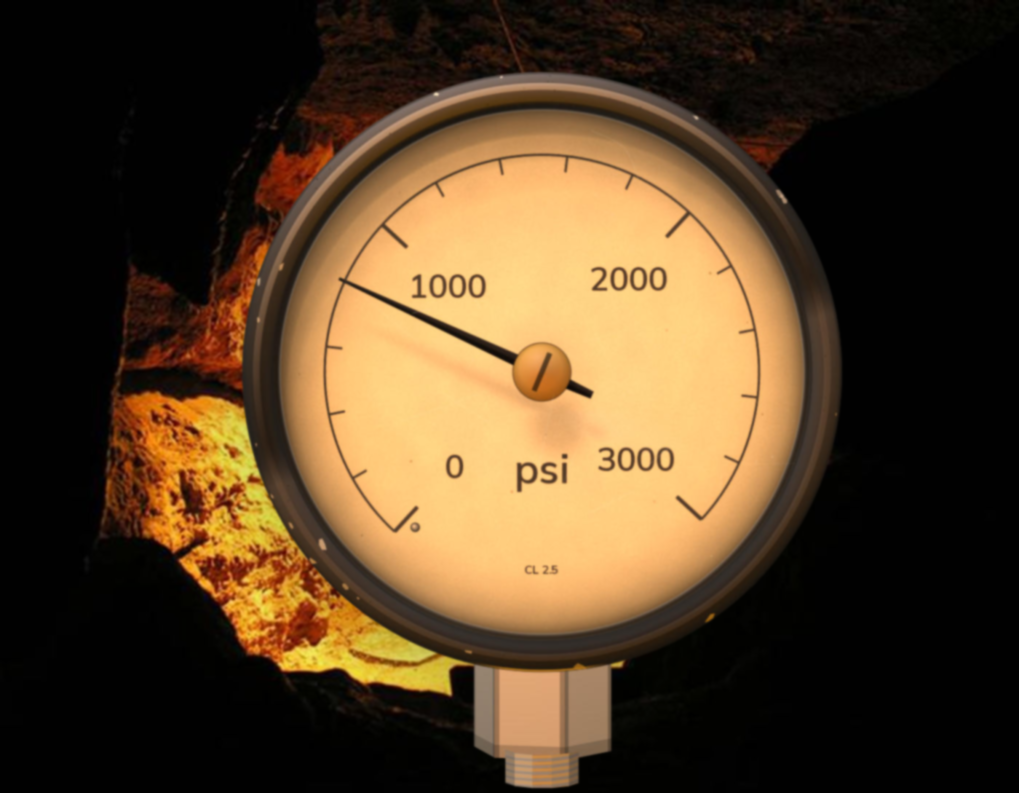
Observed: 800; psi
